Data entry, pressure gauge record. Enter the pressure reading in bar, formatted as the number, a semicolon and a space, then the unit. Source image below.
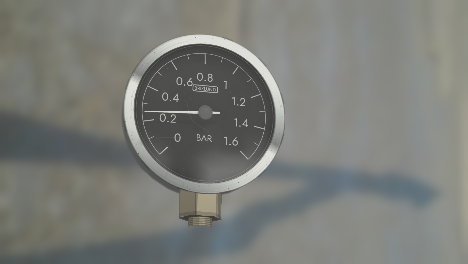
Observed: 0.25; bar
